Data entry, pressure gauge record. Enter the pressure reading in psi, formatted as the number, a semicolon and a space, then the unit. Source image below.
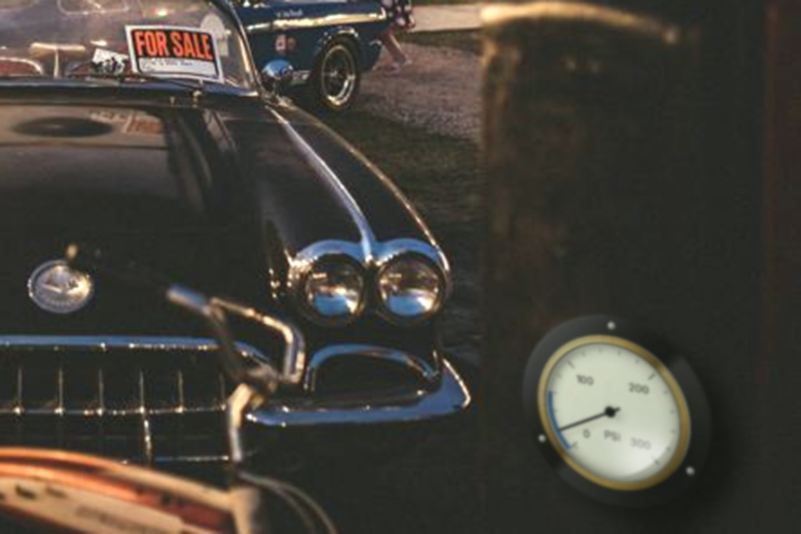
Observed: 20; psi
